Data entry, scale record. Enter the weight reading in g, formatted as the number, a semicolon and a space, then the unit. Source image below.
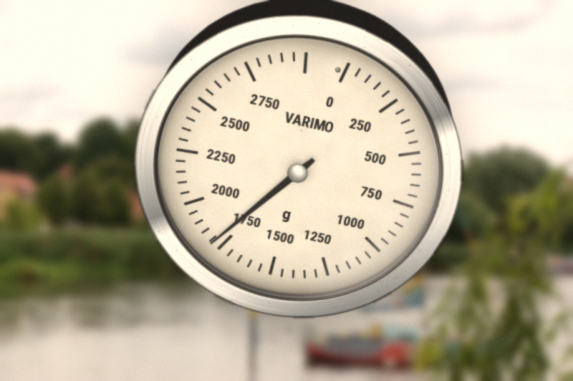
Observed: 1800; g
